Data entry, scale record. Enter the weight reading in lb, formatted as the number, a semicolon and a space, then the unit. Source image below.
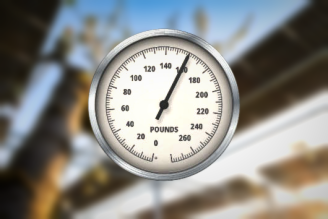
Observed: 160; lb
